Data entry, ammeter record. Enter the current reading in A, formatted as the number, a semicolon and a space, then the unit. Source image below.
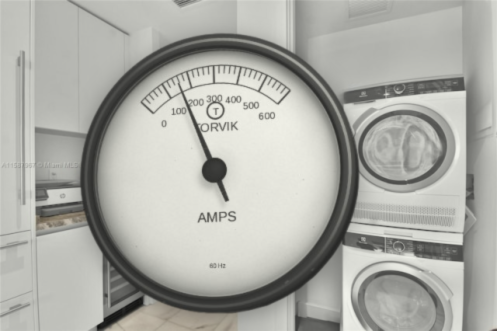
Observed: 160; A
